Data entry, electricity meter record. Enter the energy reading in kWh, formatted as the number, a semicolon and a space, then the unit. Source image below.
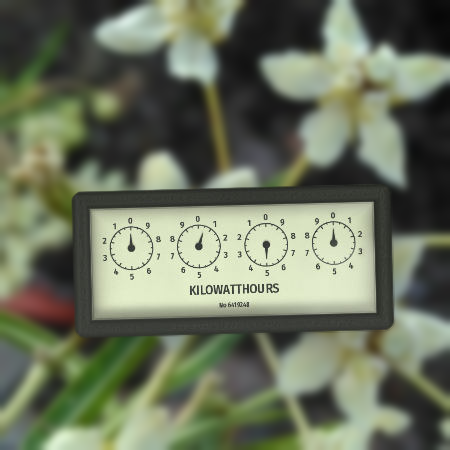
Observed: 50; kWh
